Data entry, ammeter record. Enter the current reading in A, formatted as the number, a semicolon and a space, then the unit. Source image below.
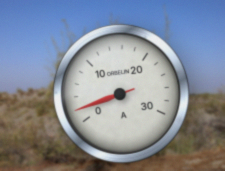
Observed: 2; A
